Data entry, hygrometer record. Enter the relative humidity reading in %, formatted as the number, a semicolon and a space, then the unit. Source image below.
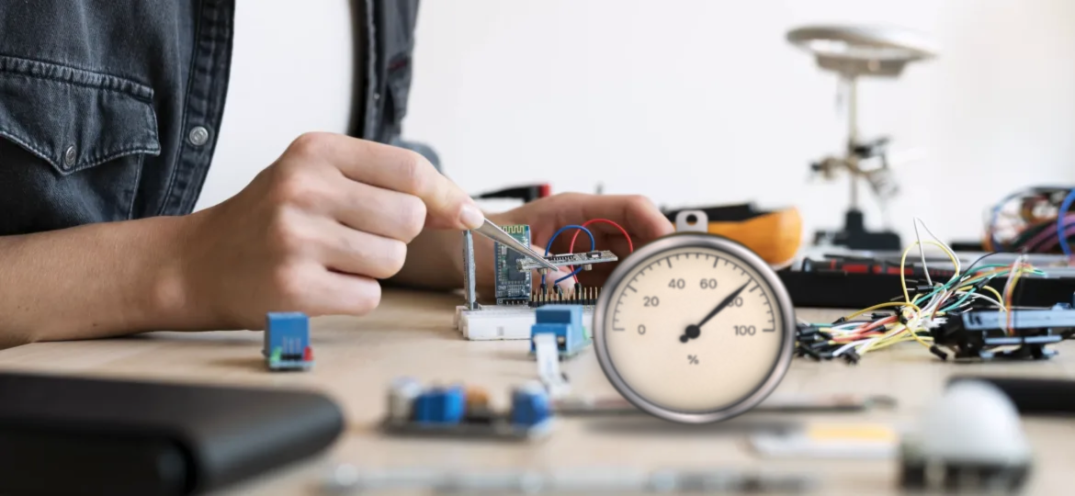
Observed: 76; %
